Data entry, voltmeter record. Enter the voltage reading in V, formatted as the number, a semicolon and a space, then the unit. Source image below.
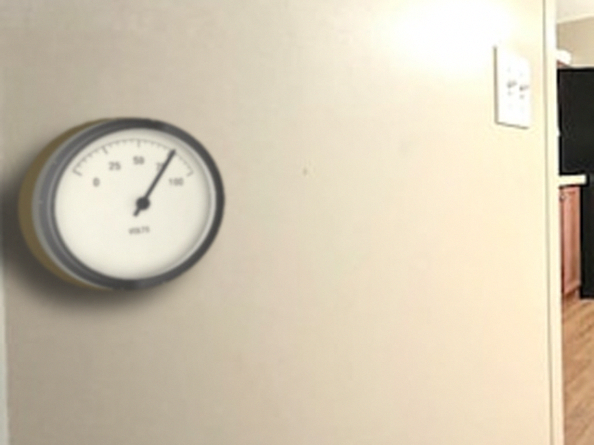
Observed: 75; V
